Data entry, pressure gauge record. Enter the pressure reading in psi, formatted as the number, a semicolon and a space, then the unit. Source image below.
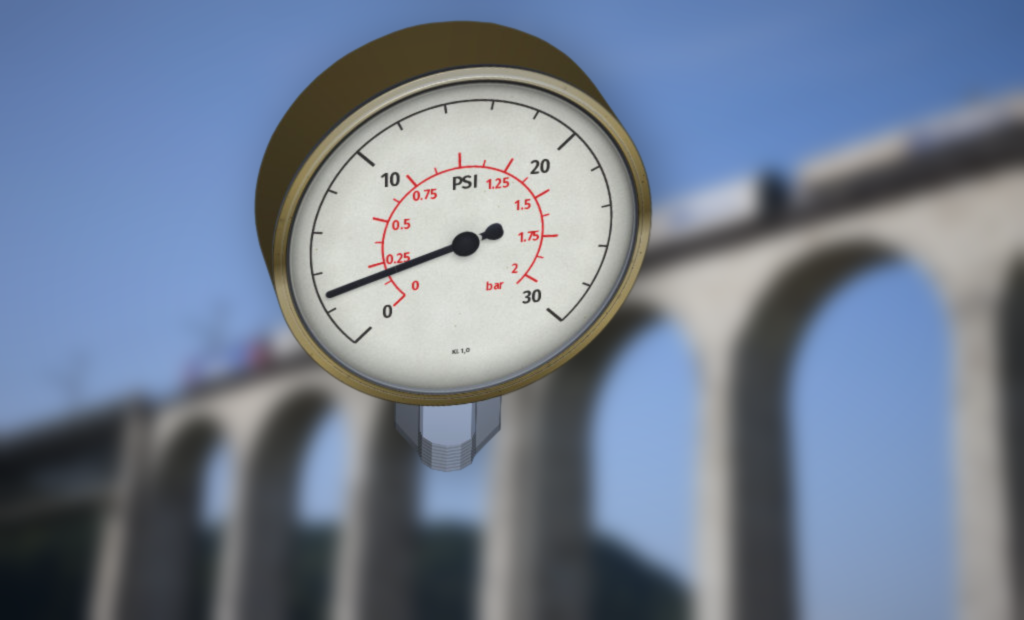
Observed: 3; psi
